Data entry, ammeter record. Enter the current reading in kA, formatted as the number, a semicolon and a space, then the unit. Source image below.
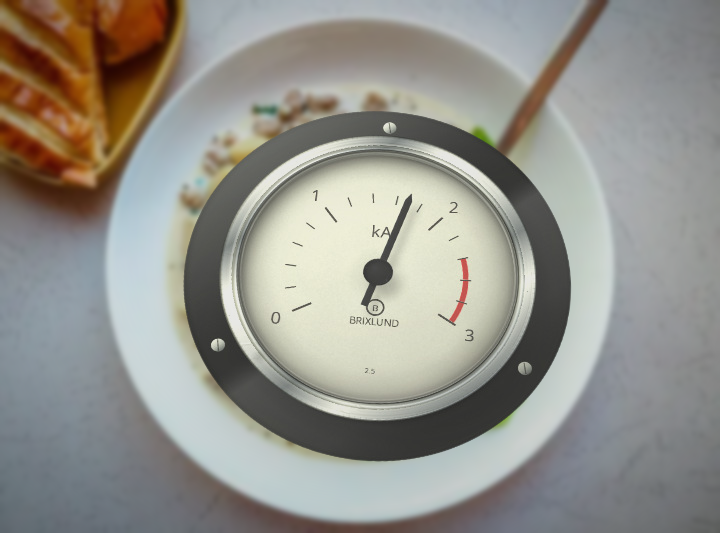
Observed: 1.7; kA
